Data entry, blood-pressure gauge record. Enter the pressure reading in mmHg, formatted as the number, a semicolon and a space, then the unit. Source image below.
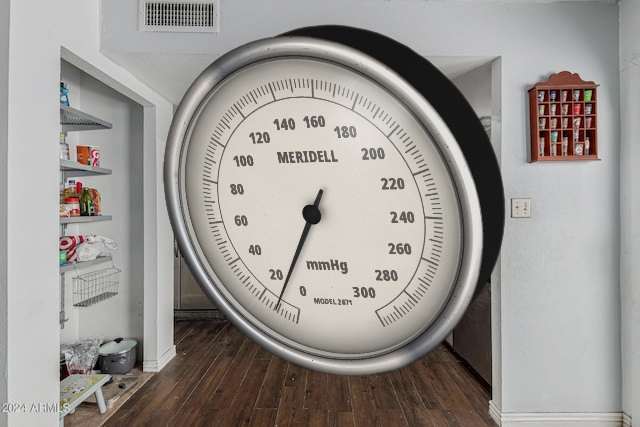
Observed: 10; mmHg
